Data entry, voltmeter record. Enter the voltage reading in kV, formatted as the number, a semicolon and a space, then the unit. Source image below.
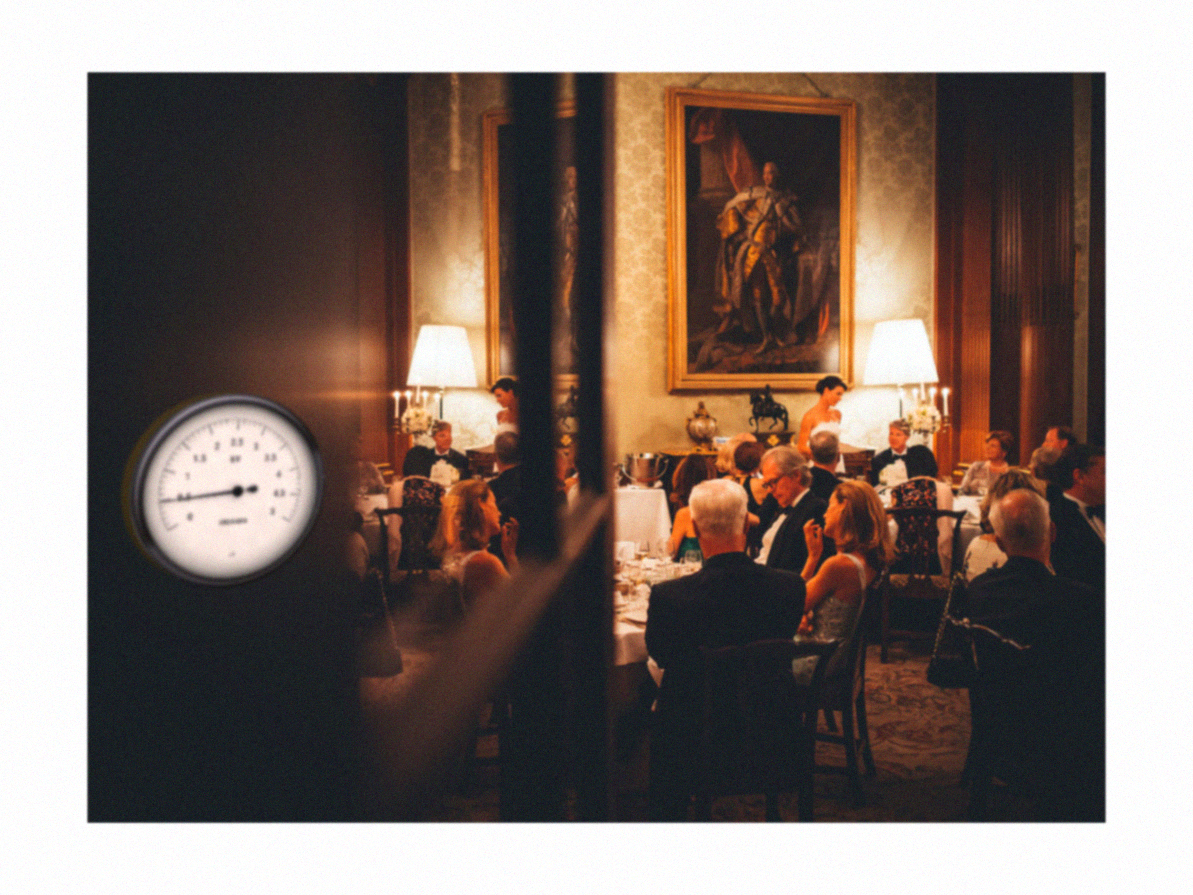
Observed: 0.5; kV
